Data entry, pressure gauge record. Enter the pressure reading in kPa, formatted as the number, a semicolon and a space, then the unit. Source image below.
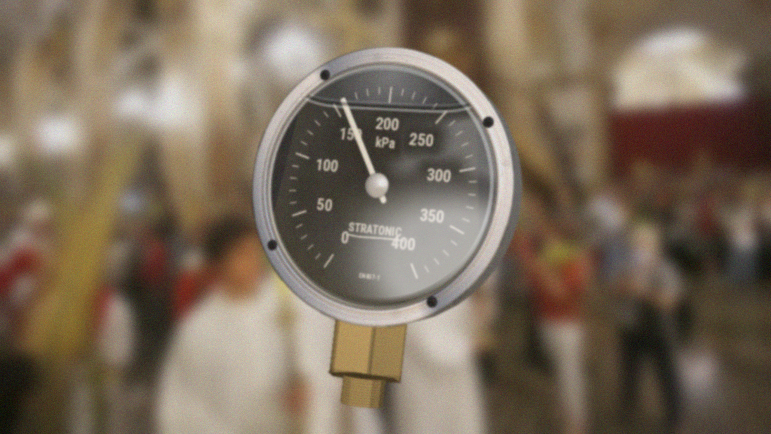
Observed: 160; kPa
